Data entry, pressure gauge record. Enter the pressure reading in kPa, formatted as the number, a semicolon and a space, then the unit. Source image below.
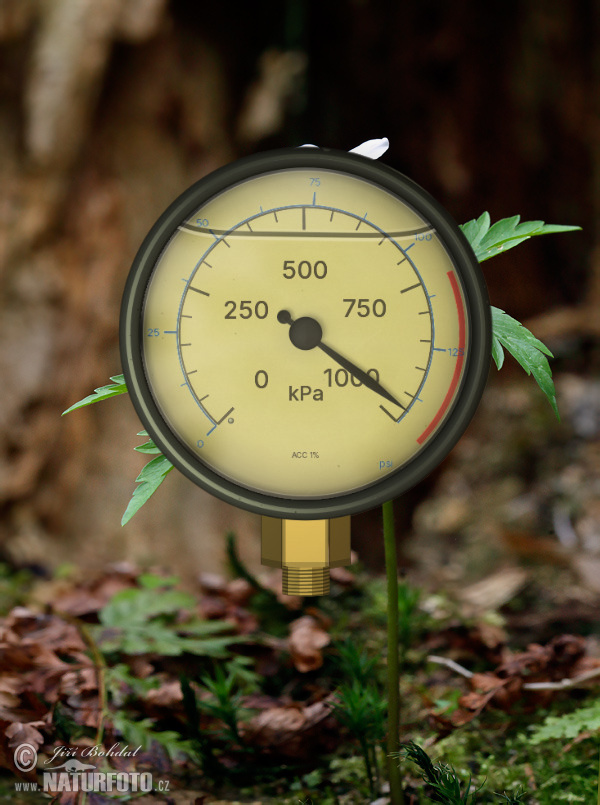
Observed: 975; kPa
